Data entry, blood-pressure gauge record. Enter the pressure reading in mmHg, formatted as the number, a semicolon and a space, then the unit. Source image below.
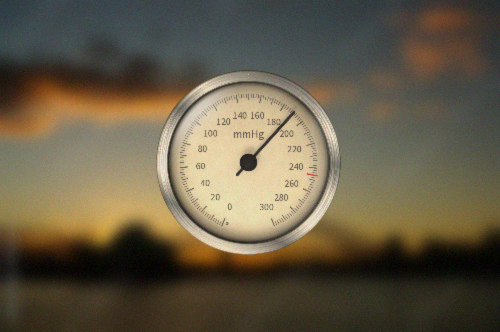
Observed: 190; mmHg
